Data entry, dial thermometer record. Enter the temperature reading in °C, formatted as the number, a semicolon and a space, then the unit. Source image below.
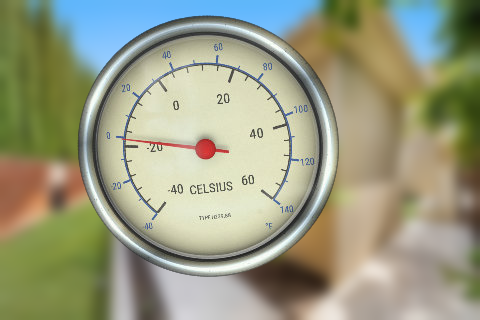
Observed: -18; °C
